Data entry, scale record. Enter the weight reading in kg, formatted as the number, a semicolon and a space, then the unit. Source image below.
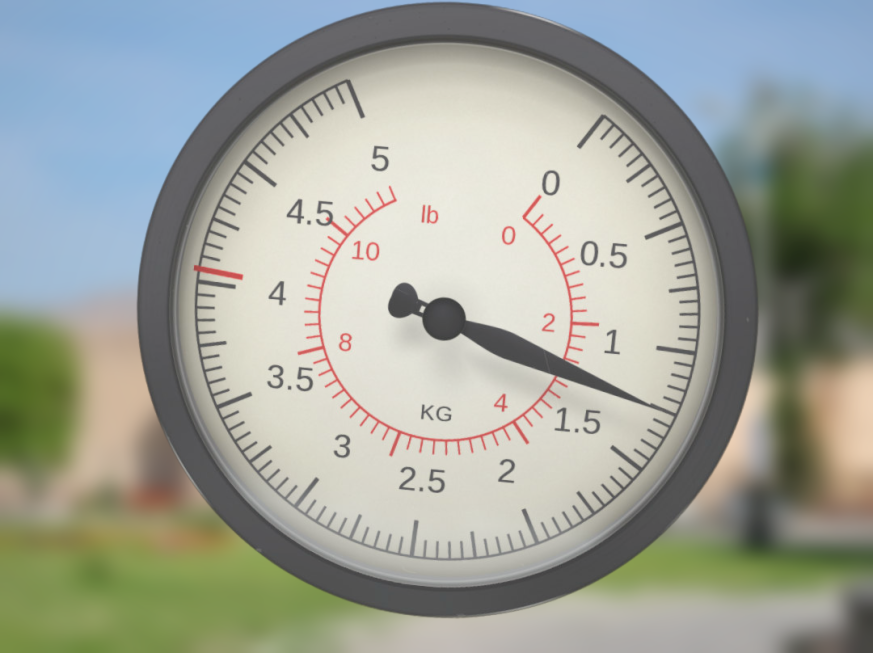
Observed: 1.25; kg
